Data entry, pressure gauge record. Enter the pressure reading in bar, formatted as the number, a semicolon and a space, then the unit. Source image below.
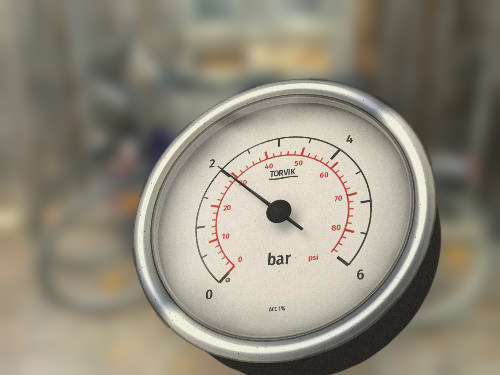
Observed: 2; bar
